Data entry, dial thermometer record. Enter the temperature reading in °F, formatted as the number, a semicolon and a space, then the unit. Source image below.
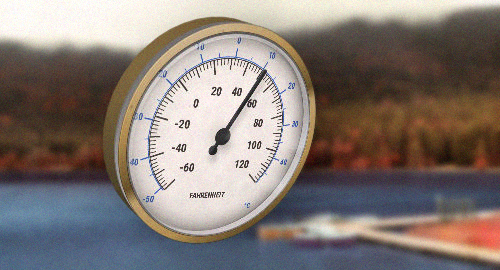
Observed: 50; °F
